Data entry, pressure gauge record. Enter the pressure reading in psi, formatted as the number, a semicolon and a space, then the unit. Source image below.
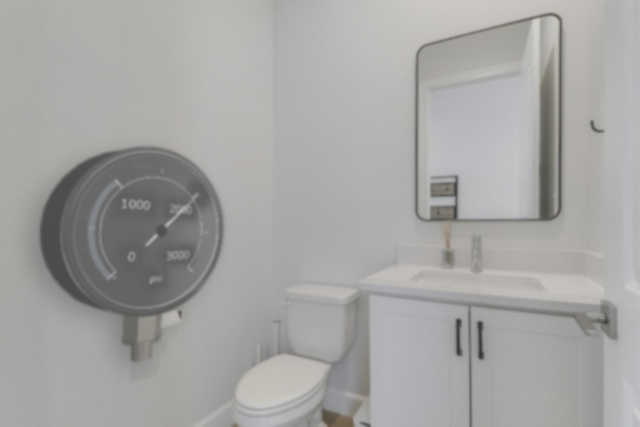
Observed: 2000; psi
